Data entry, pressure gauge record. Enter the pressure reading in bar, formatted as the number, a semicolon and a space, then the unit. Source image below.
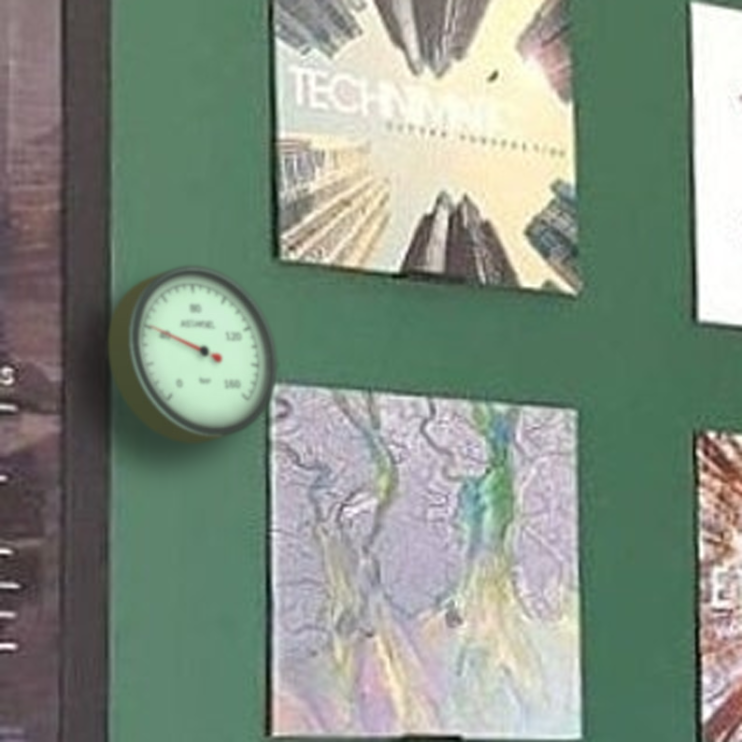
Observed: 40; bar
